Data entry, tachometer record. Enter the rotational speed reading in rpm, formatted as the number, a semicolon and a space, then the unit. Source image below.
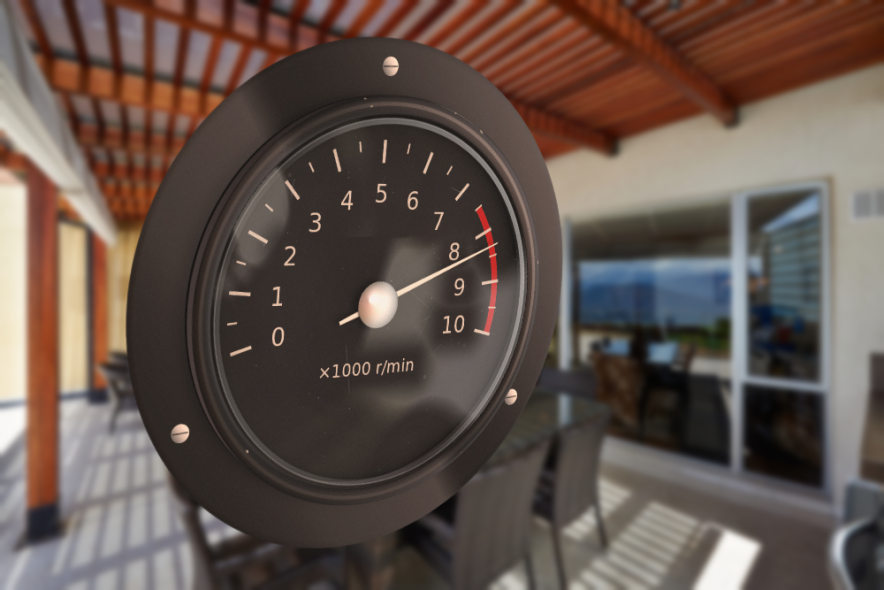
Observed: 8250; rpm
